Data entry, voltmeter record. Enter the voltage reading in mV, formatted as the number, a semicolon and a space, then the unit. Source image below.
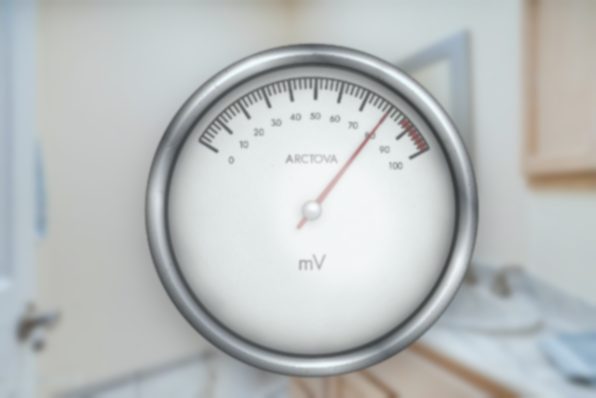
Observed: 80; mV
